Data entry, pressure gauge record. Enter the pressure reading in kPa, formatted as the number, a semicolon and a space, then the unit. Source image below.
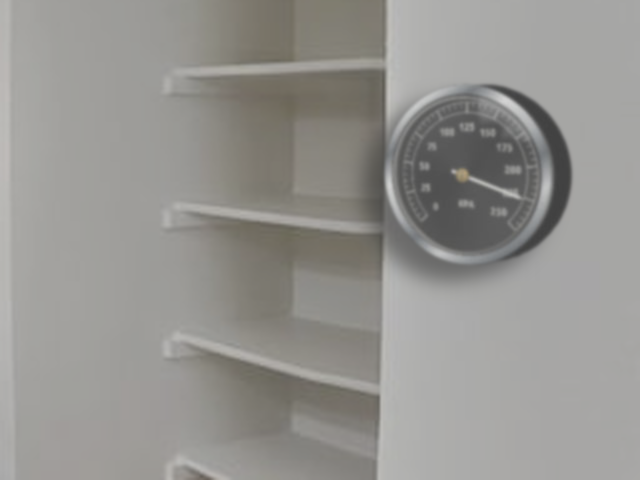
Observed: 225; kPa
